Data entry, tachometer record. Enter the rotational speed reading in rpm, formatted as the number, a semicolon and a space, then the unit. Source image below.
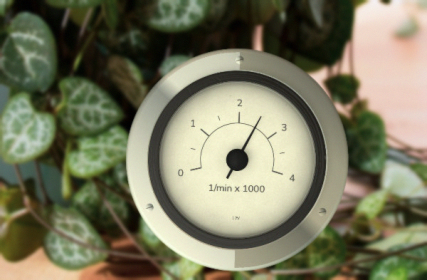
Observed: 2500; rpm
